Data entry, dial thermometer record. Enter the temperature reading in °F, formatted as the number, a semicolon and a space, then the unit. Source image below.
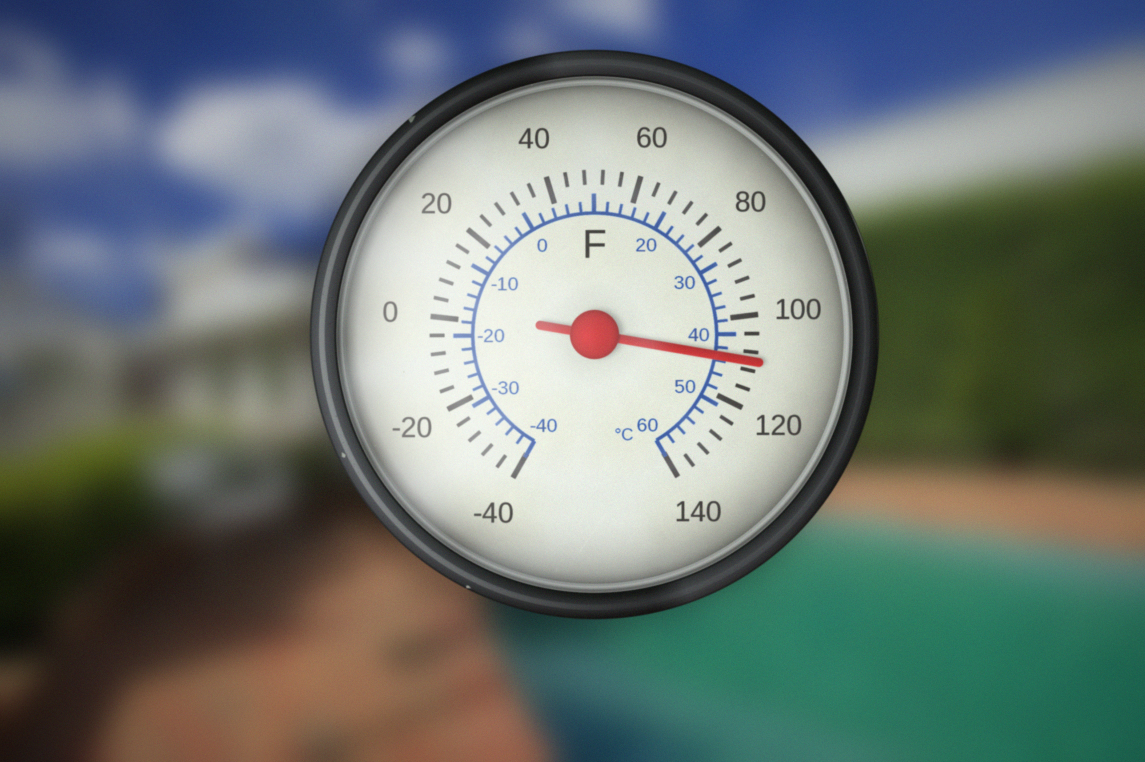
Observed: 110; °F
